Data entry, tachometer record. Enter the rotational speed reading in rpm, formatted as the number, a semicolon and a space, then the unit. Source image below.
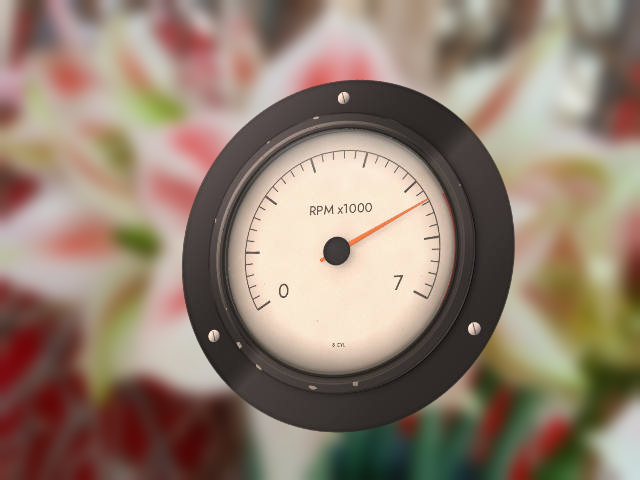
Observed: 5400; rpm
